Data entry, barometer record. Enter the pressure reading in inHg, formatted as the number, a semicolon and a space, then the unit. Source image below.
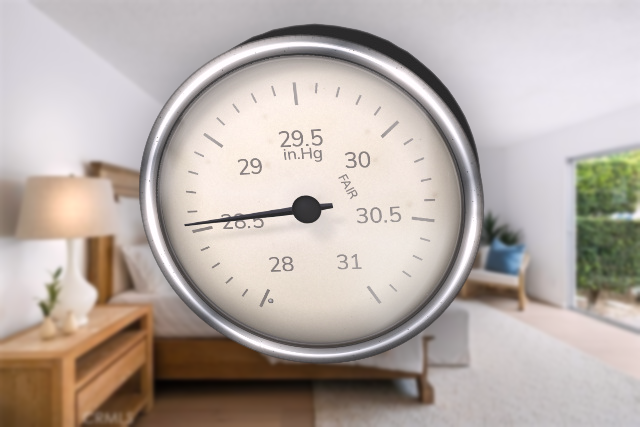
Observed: 28.55; inHg
